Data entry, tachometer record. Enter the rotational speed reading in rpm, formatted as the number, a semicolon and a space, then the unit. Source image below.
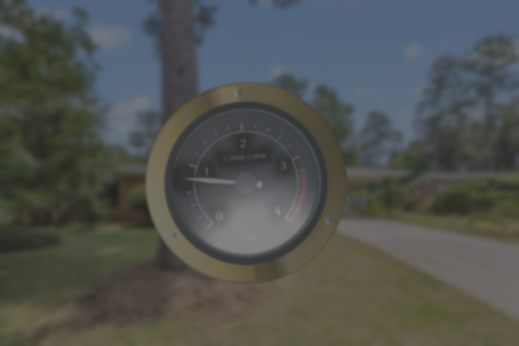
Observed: 800; rpm
